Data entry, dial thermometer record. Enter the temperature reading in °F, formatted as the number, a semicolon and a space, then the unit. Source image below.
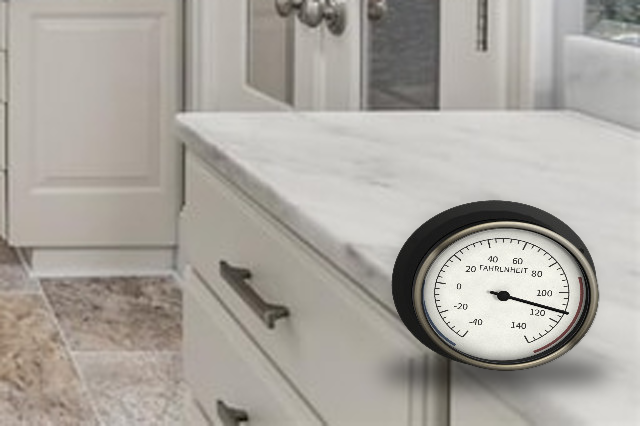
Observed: 112; °F
